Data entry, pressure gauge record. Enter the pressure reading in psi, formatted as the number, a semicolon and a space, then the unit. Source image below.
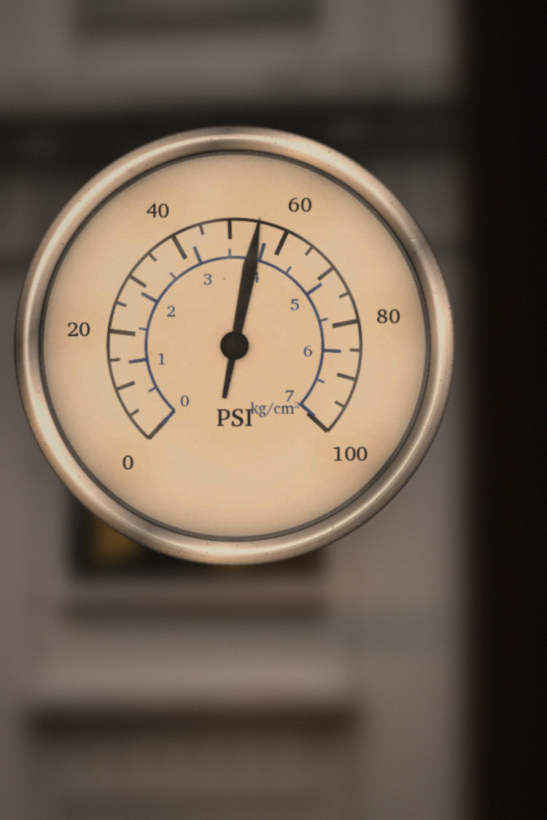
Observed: 55; psi
